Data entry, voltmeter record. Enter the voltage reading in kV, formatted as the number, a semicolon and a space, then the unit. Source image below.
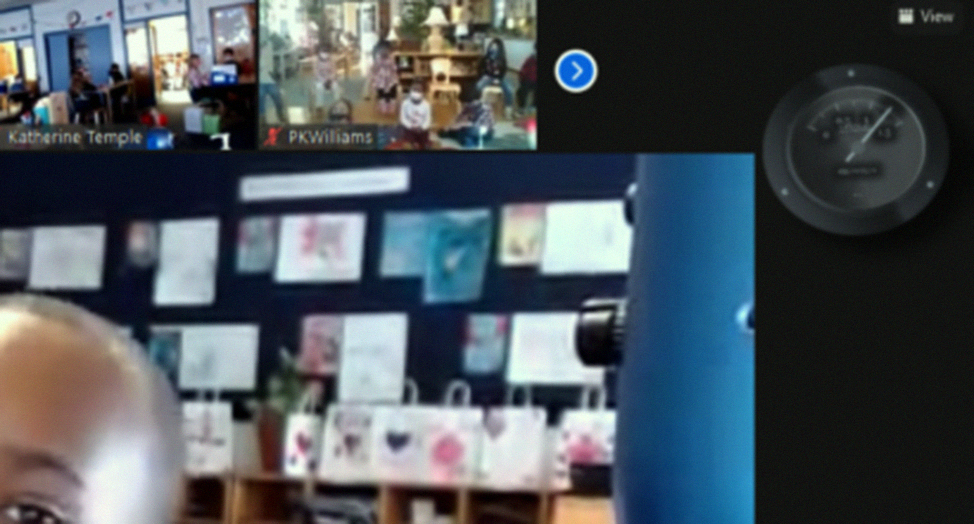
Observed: 1.25; kV
